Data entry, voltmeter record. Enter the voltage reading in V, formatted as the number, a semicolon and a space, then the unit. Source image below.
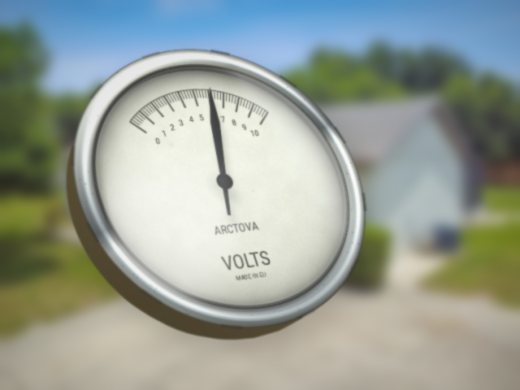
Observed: 6; V
